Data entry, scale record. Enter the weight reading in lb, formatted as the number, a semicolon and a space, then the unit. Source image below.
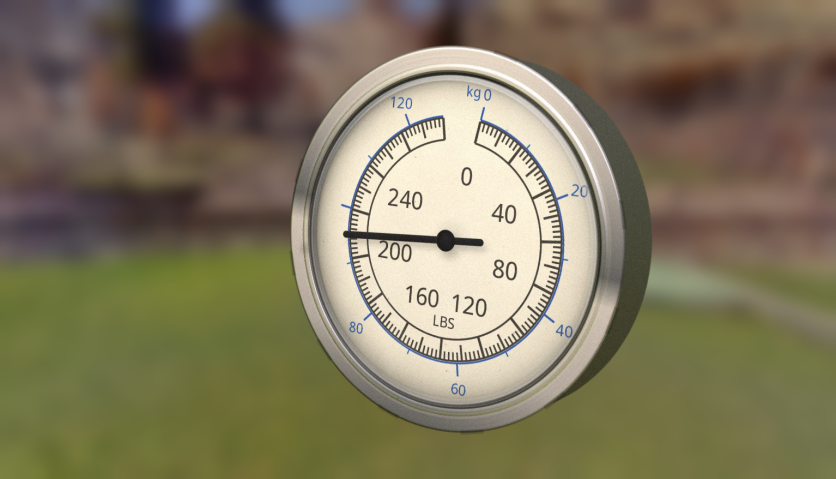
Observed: 210; lb
